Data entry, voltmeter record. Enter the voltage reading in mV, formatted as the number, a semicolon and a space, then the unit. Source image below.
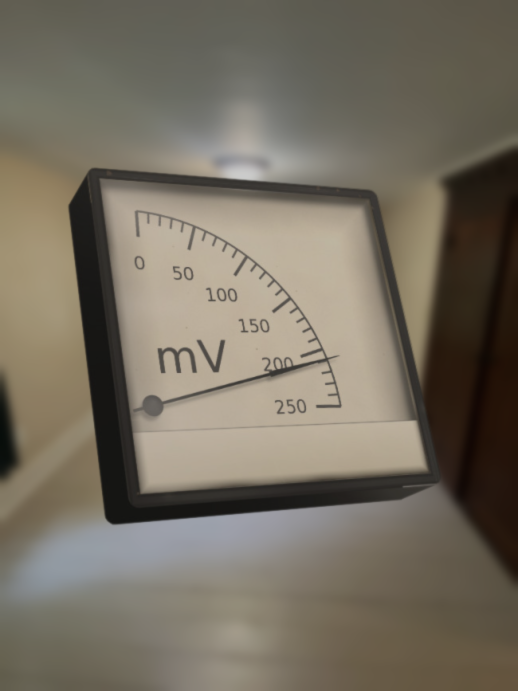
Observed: 210; mV
